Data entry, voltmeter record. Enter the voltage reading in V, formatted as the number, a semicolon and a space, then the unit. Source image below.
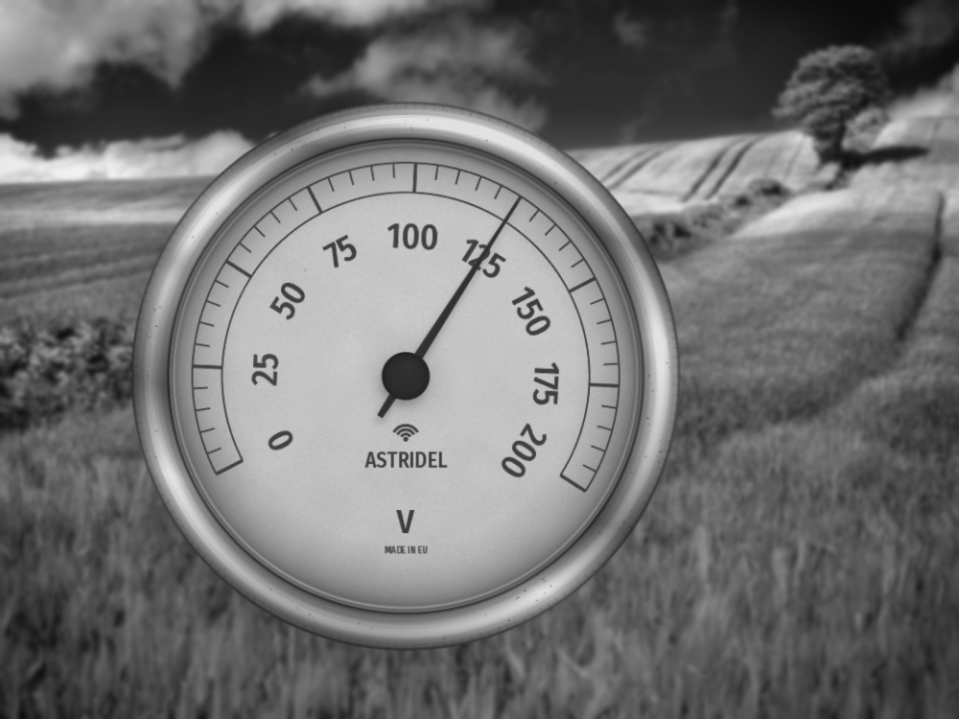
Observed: 125; V
